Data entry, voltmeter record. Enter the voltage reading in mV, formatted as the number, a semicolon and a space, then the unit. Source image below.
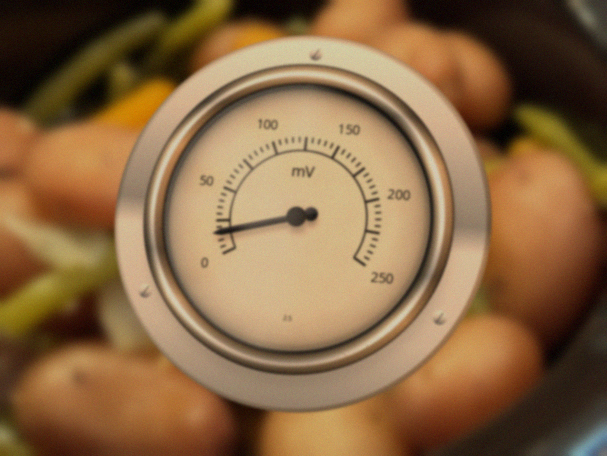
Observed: 15; mV
